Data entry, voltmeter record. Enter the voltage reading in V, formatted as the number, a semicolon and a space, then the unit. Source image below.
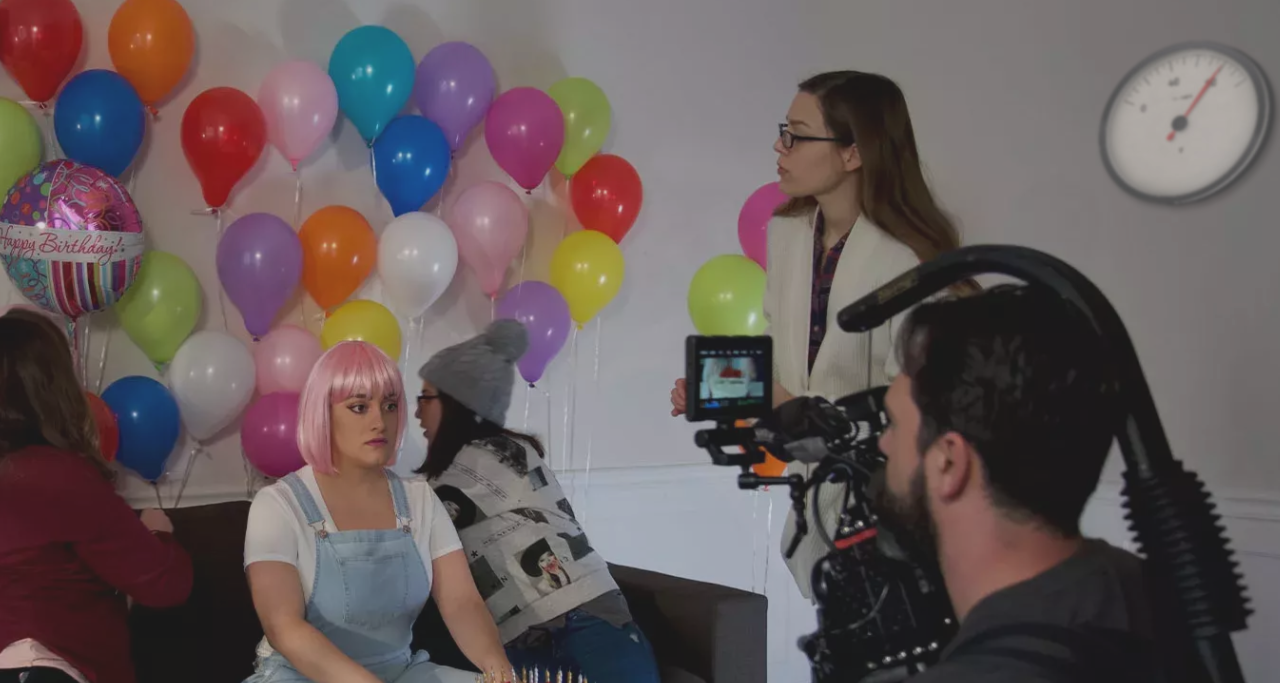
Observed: 80; V
